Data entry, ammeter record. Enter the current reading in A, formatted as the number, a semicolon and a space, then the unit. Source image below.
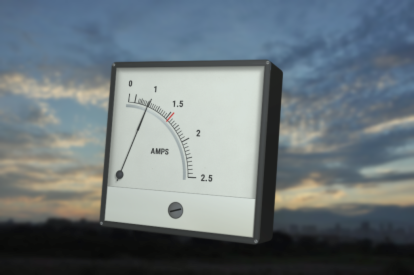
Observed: 1; A
